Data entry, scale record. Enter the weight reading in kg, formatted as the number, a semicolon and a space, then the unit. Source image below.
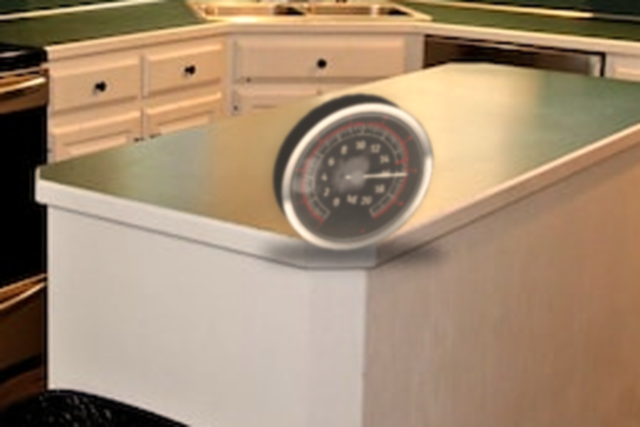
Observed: 16; kg
